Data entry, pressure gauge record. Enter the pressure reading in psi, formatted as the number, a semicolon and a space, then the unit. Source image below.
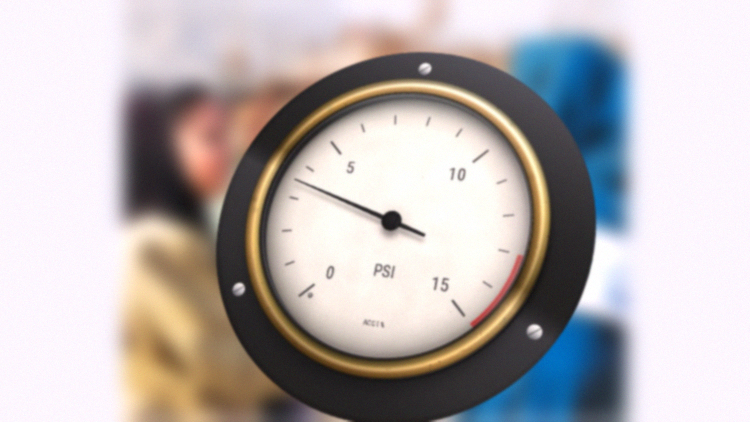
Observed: 3.5; psi
